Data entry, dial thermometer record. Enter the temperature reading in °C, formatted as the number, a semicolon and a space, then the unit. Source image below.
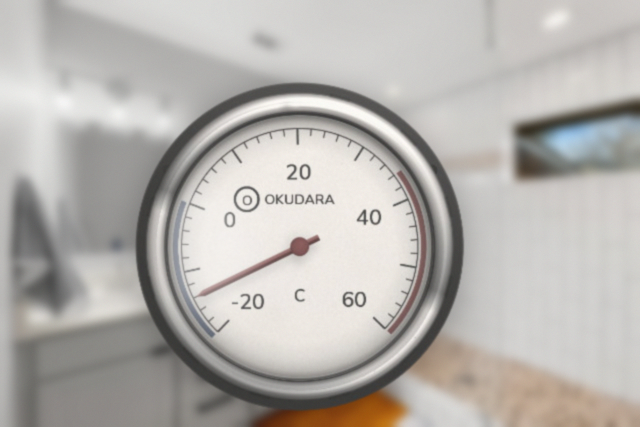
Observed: -14; °C
